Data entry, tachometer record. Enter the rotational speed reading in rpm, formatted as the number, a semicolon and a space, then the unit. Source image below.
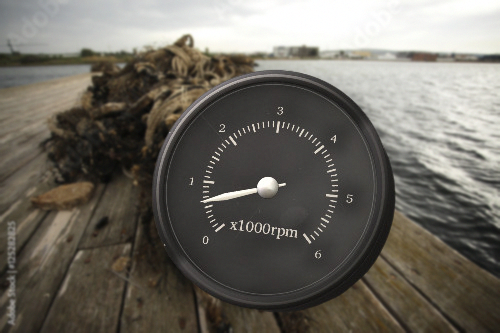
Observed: 600; rpm
